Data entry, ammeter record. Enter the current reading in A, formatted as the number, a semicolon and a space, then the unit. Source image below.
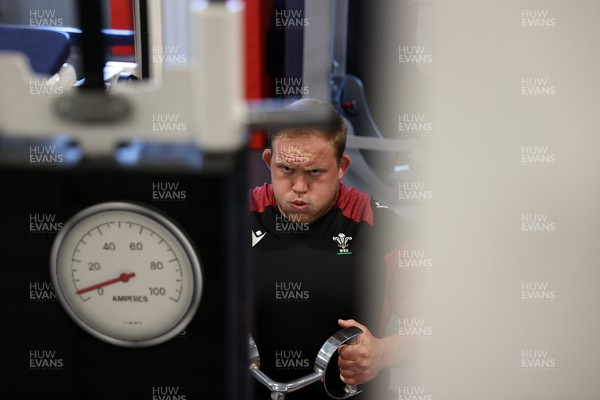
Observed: 5; A
